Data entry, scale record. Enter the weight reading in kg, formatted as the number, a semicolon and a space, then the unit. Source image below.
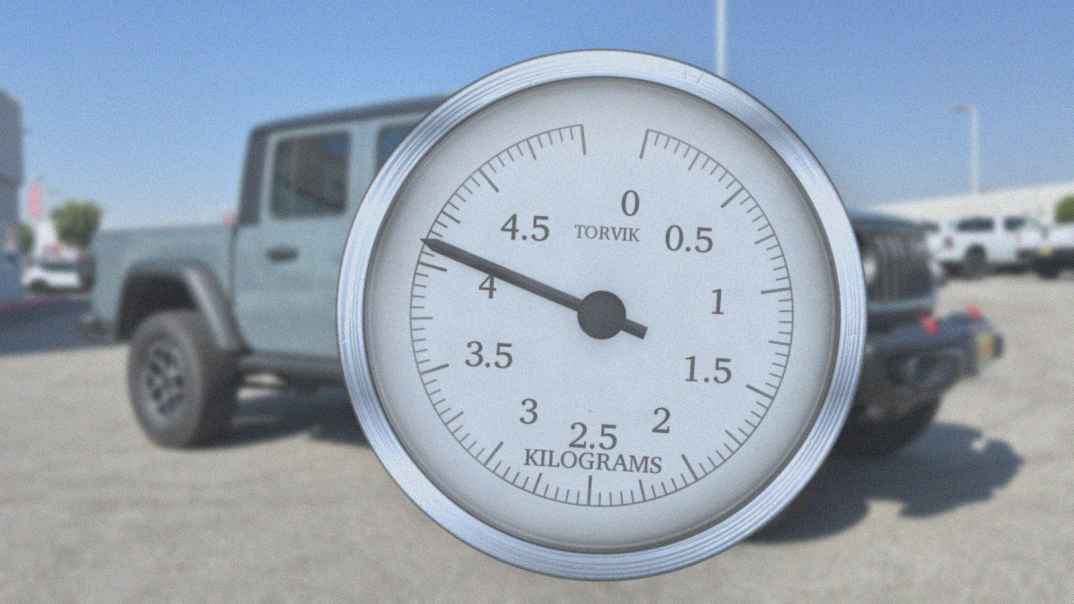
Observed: 4.1; kg
